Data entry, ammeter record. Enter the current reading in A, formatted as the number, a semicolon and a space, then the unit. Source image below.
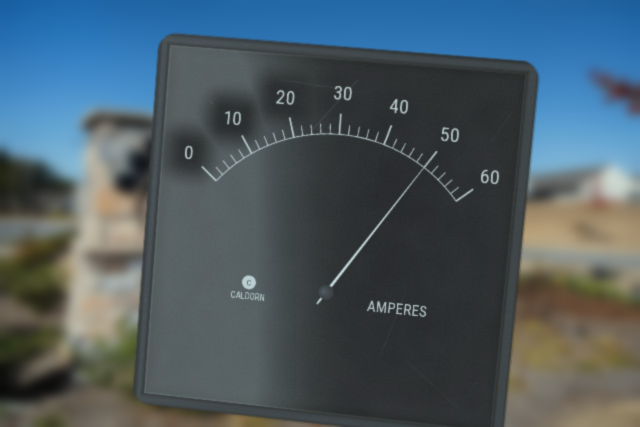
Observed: 50; A
